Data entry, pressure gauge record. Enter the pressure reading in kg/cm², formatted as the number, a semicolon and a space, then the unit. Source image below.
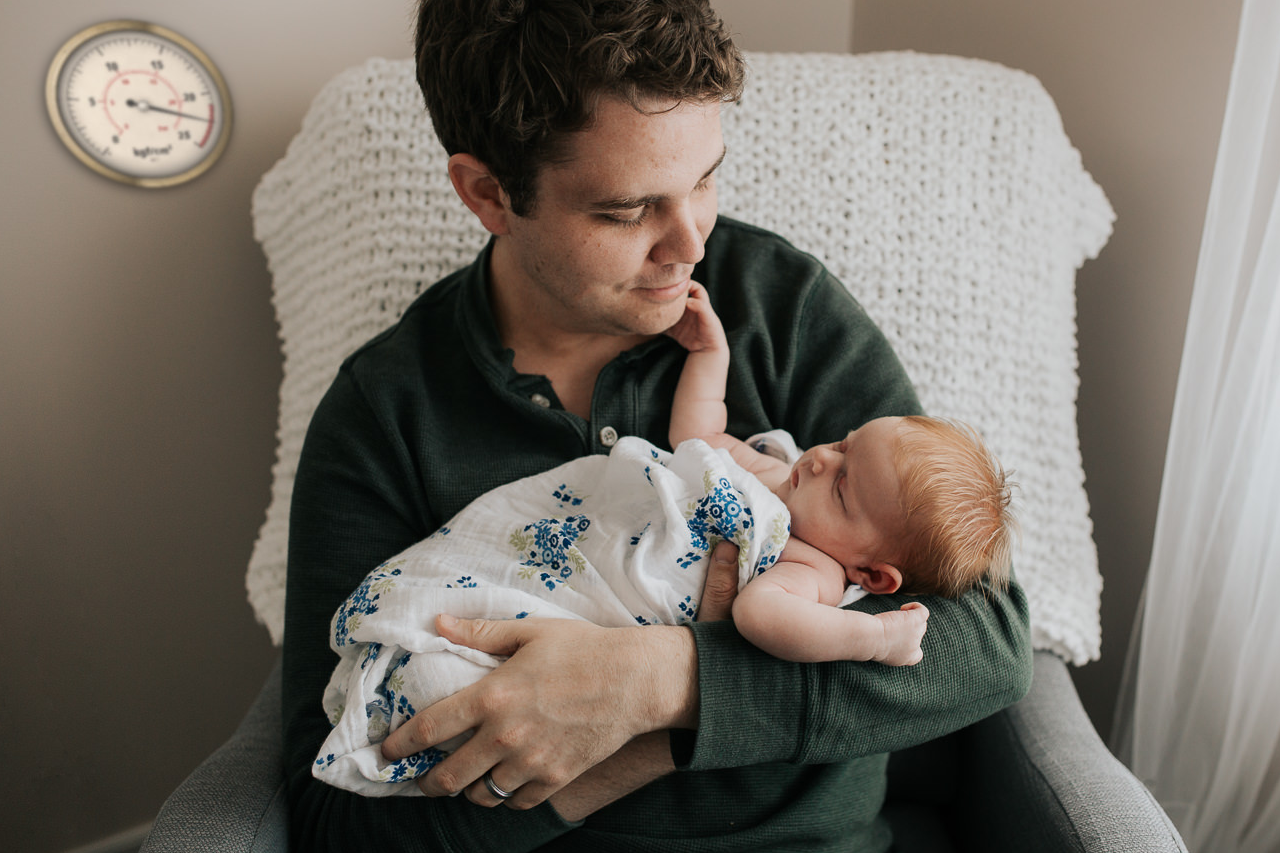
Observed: 22.5; kg/cm²
